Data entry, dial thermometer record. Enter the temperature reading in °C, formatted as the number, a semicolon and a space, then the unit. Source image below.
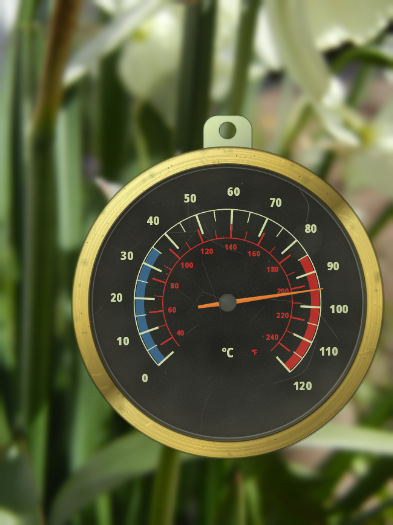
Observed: 95; °C
